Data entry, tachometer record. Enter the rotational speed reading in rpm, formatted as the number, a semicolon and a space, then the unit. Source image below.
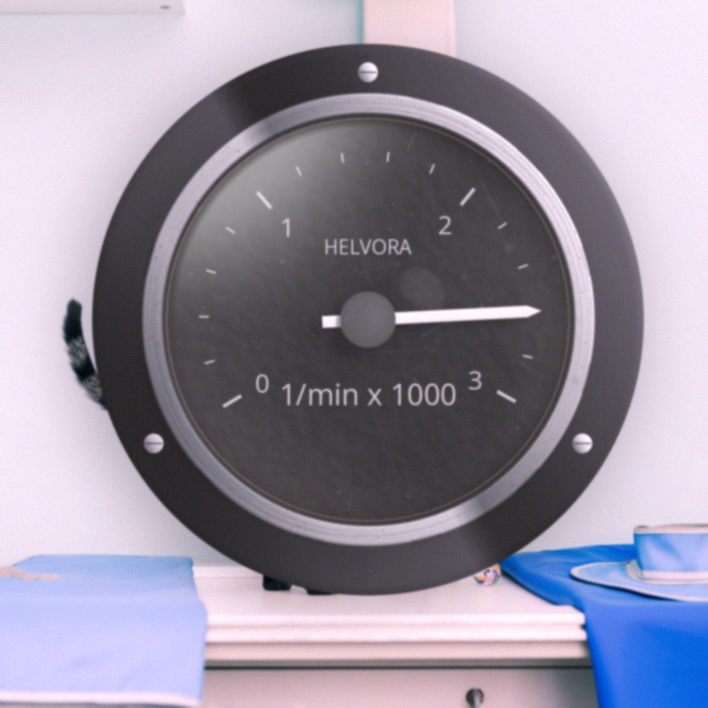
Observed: 2600; rpm
